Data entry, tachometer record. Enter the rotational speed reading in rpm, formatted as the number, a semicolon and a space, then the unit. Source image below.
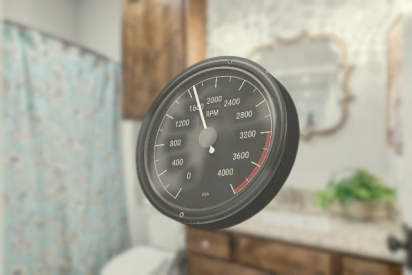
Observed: 1700; rpm
